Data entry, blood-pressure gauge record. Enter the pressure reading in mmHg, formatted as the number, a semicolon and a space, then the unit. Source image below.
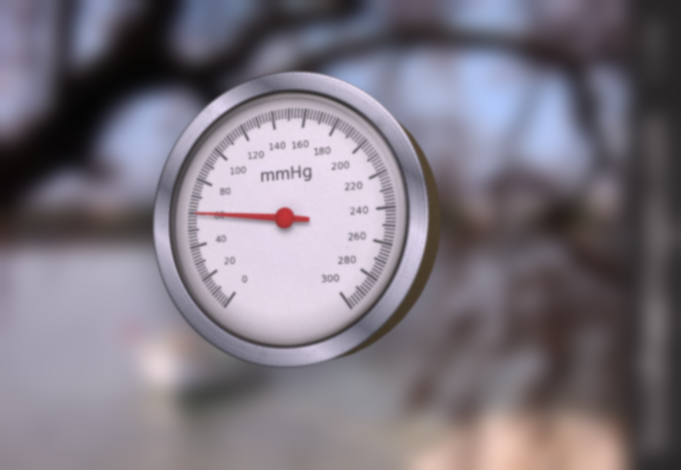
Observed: 60; mmHg
